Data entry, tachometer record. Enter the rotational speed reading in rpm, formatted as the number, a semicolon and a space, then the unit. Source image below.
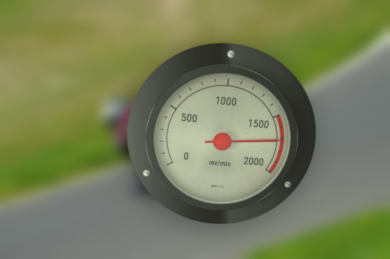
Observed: 1700; rpm
